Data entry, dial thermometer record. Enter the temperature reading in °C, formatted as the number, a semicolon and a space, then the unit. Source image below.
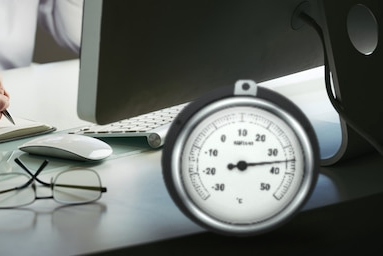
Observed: 35; °C
